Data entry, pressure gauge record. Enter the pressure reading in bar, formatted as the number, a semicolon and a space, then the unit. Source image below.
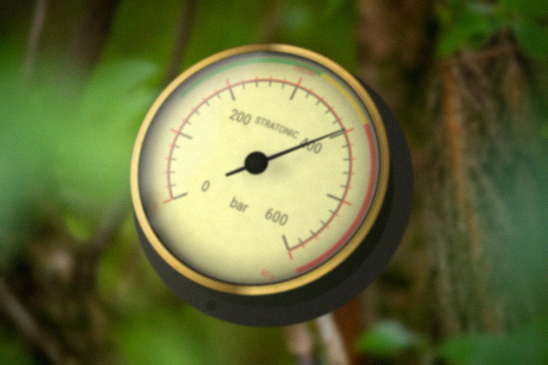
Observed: 400; bar
